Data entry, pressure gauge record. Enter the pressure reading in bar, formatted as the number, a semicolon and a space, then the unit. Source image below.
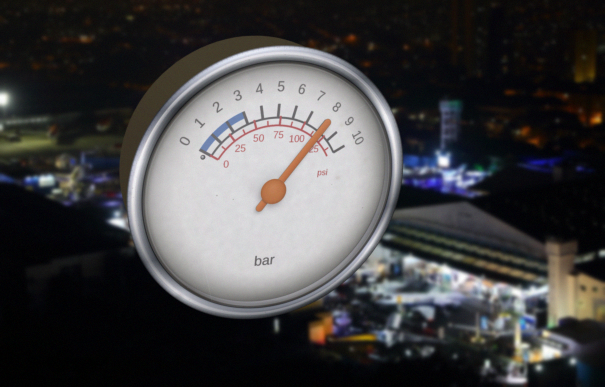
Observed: 8; bar
